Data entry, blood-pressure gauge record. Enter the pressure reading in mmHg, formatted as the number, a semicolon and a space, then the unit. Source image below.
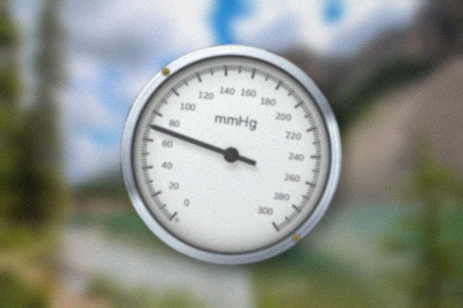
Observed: 70; mmHg
